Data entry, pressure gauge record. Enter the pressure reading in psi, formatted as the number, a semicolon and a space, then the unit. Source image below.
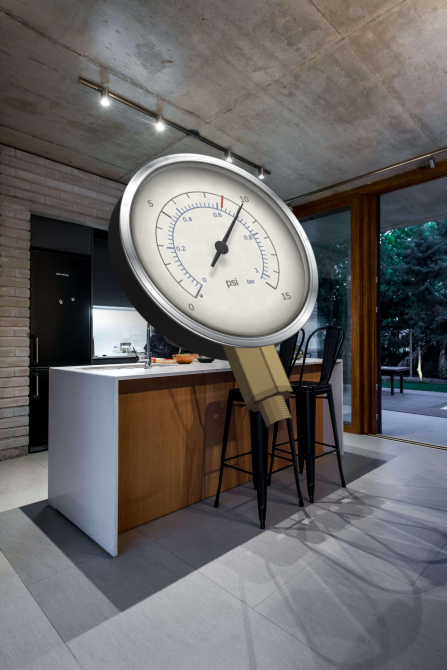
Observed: 10; psi
